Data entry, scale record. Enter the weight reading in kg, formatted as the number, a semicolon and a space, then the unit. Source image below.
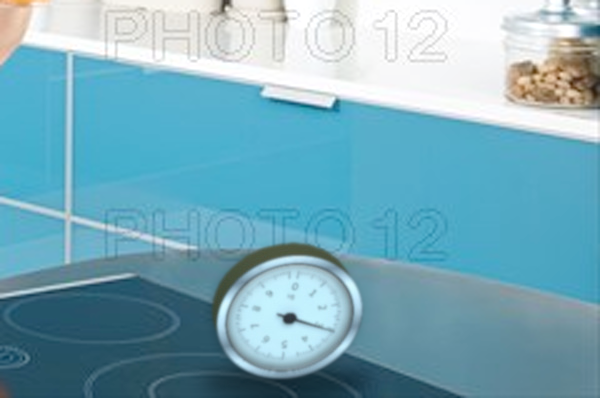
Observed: 3; kg
